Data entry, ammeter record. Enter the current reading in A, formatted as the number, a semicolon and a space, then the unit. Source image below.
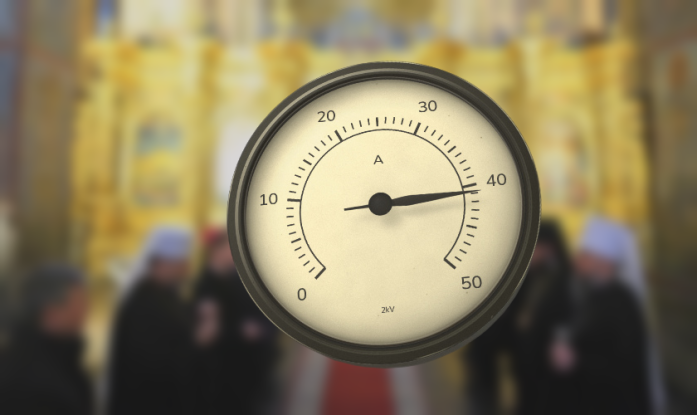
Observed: 41; A
